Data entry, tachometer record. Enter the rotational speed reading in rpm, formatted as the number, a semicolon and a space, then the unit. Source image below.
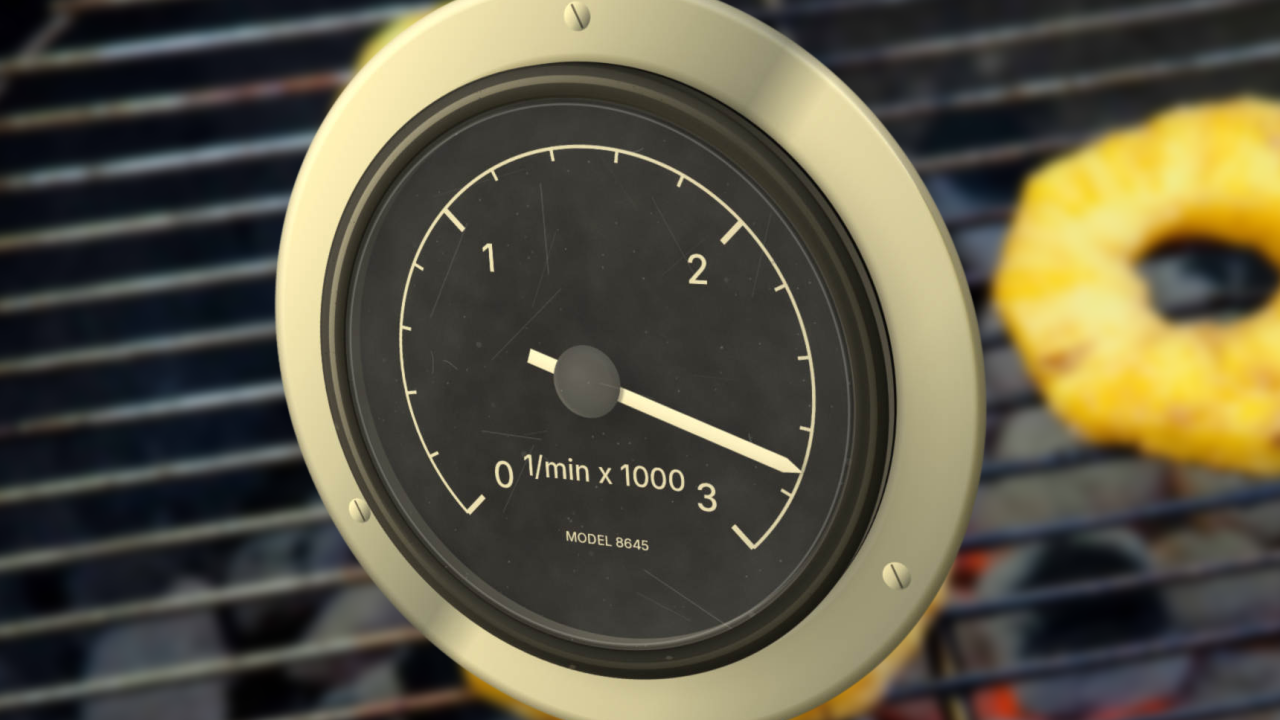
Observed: 2700; rpm
